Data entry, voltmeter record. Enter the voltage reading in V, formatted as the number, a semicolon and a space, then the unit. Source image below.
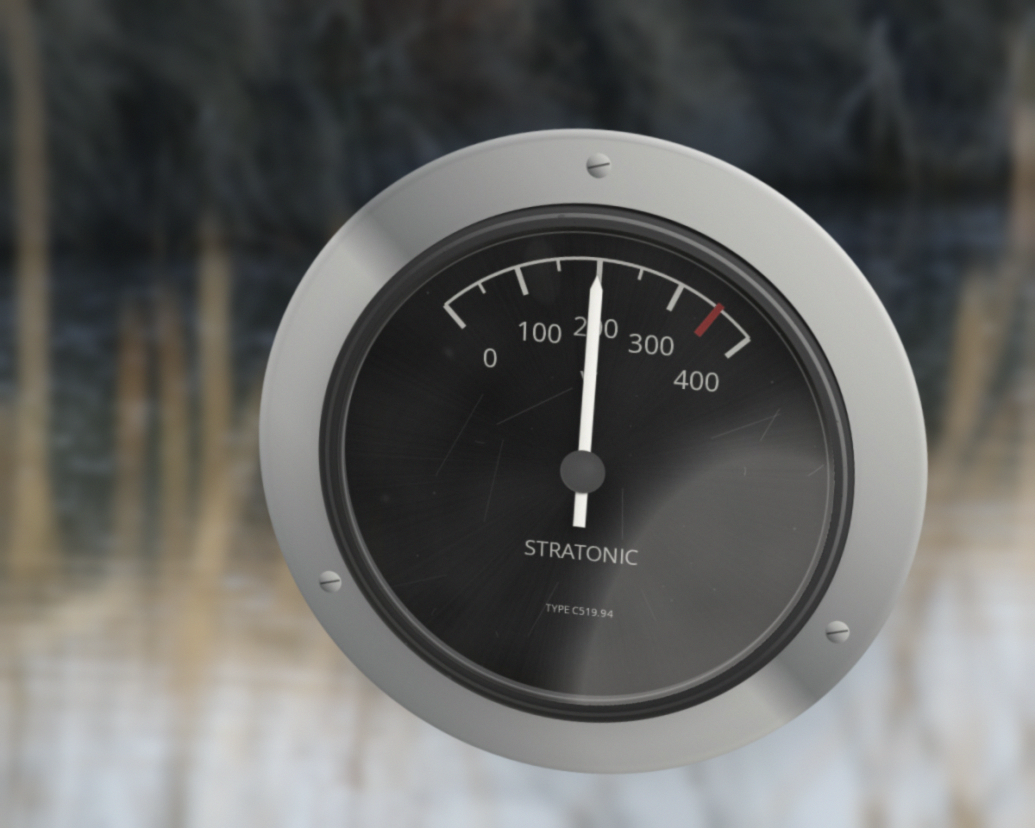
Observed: 200; V
